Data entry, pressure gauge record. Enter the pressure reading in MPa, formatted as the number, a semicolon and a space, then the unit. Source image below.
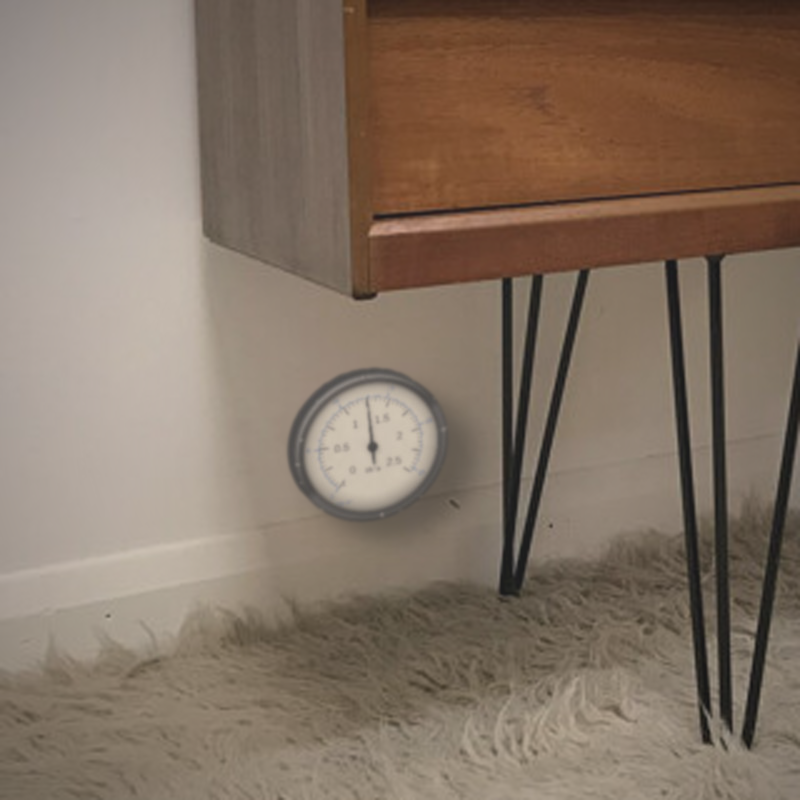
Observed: 1.25; MPa
